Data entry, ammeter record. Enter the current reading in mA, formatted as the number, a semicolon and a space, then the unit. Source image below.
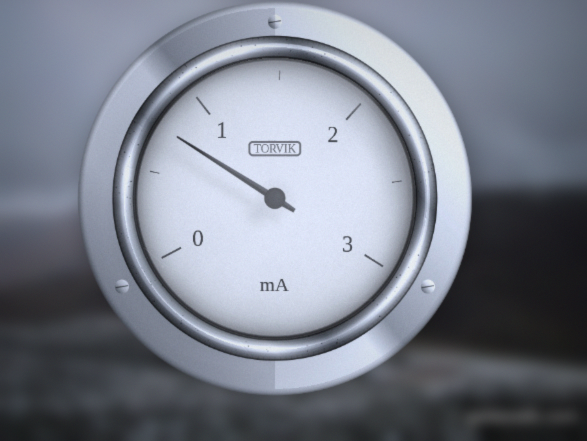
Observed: 0.75; mA
